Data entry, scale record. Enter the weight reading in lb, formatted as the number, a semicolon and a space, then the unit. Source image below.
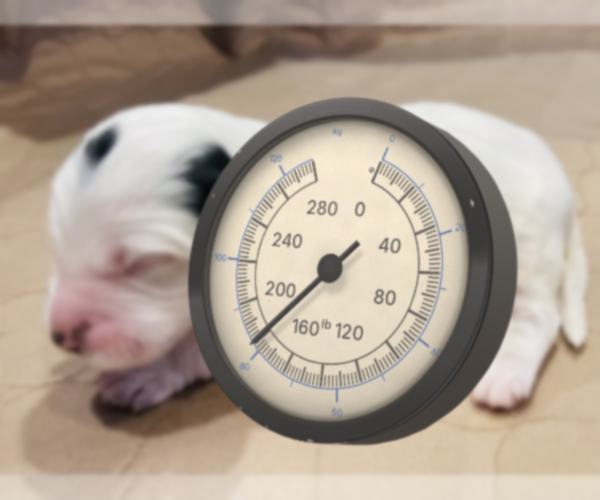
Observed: 180; lb
